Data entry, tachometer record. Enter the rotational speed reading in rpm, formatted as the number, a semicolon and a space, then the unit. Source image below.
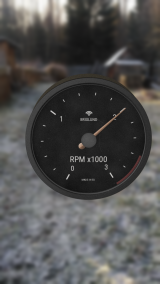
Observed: 2000; rpm
